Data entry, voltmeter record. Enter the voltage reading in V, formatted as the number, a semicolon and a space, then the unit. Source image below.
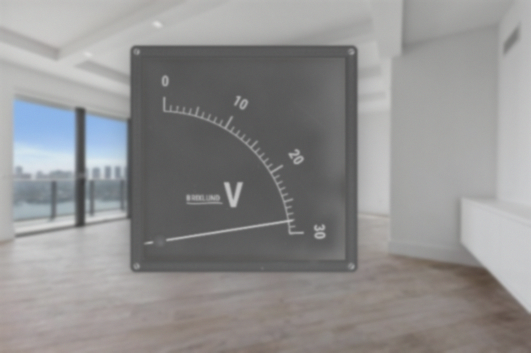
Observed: 28; V
